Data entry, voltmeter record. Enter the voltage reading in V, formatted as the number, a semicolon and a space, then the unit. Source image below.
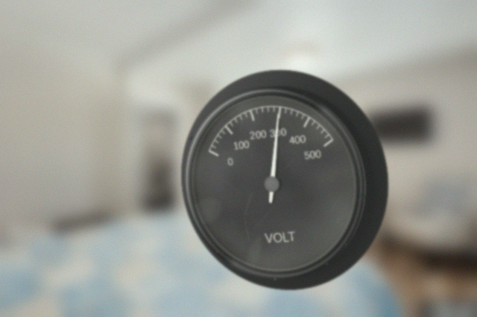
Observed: 300; V
